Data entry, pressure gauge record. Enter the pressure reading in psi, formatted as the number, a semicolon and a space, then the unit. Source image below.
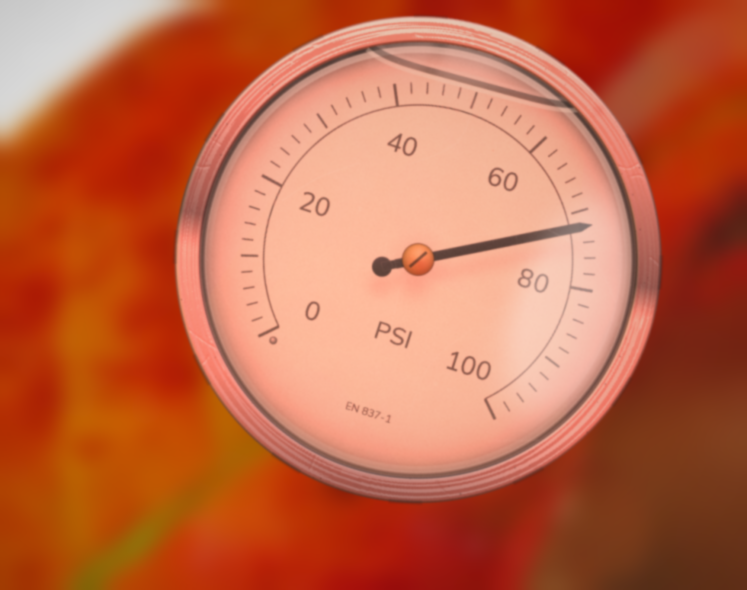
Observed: 72; psi
